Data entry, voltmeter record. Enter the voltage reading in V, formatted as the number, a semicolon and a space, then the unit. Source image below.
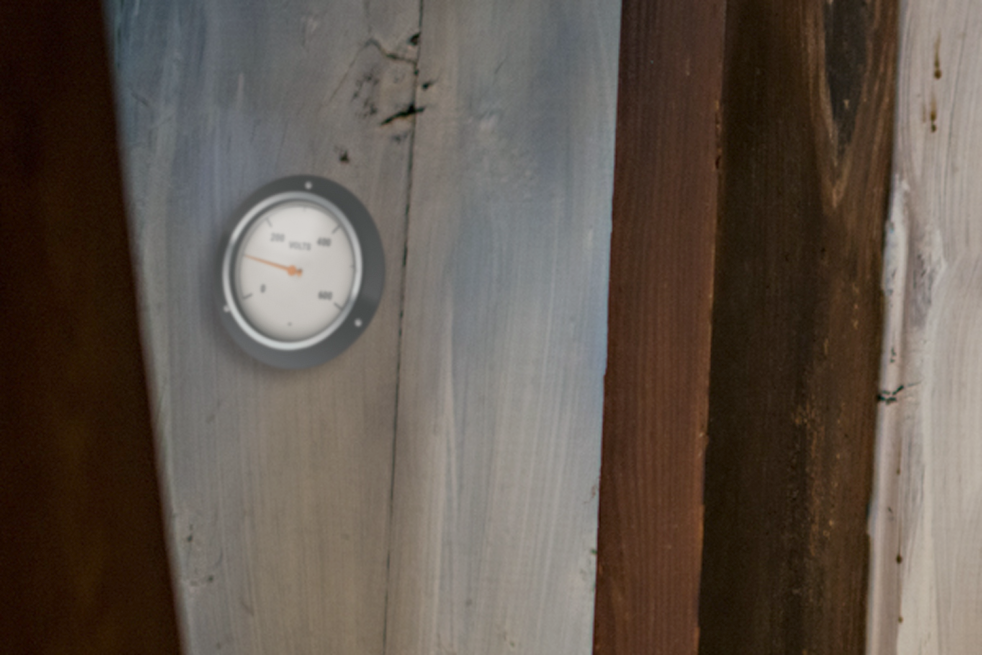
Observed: 100; V
